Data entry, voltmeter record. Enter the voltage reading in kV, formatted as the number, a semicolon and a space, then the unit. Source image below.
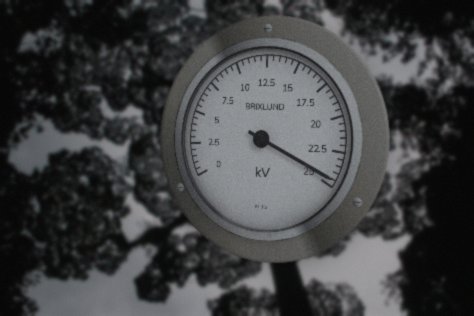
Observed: 24.5; kV
